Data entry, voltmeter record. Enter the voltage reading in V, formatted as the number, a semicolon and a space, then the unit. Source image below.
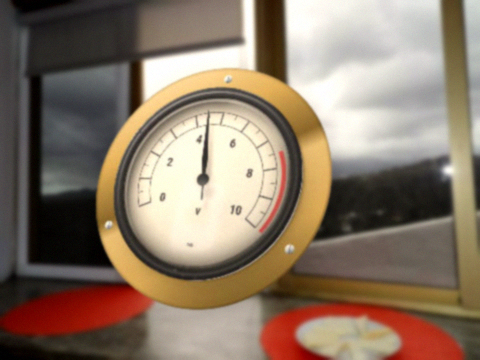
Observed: 4.5; V
